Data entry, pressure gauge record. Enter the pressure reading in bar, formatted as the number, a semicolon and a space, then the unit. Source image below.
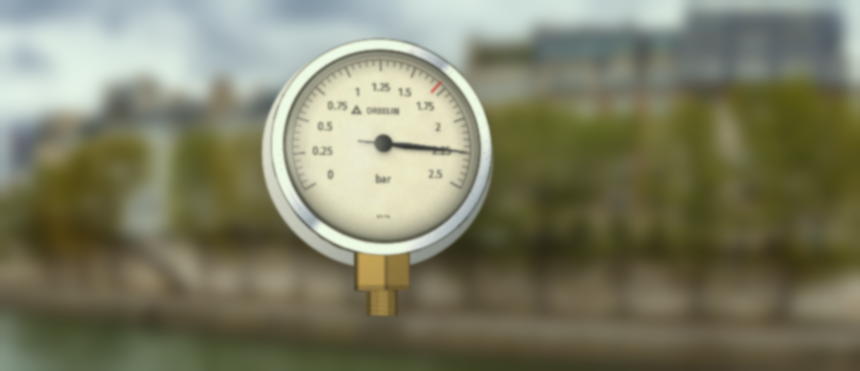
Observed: 2.25; bar
